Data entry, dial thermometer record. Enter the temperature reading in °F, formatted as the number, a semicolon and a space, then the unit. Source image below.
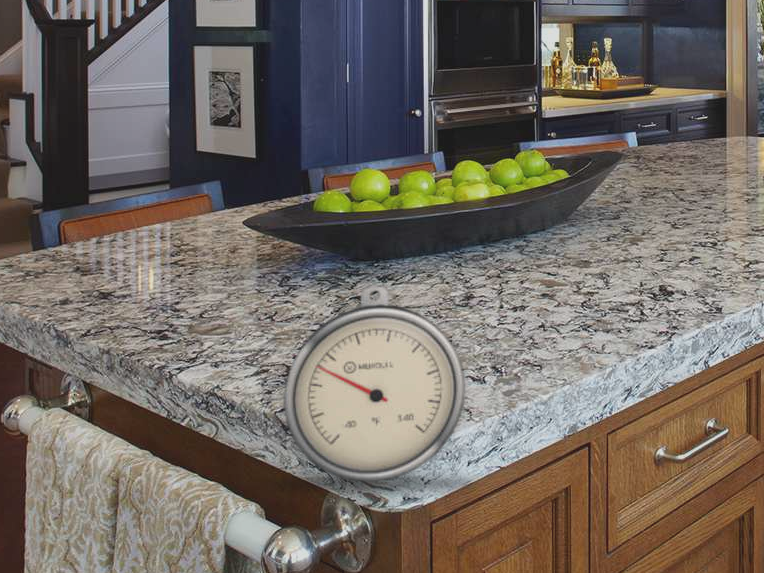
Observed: 12; °F
